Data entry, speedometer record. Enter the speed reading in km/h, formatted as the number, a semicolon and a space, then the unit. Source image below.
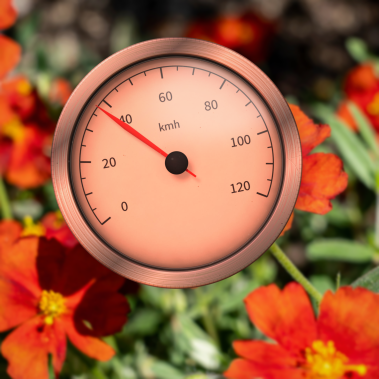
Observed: 37.5; km/h
